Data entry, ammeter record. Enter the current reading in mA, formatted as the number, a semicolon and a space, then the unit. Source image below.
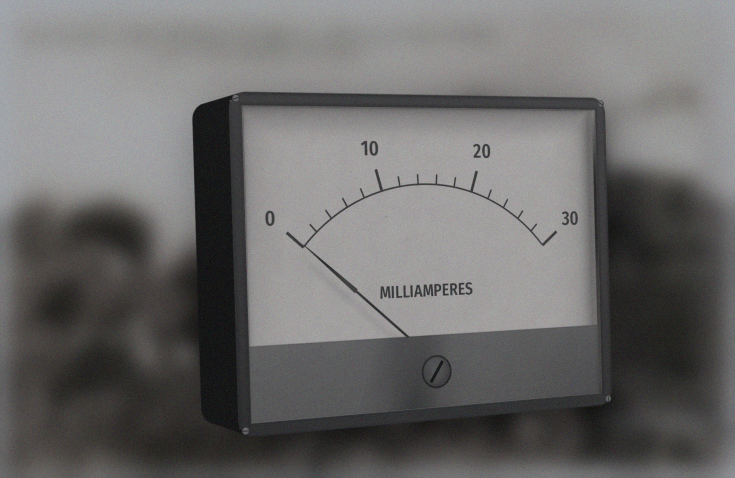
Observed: 0; mA
